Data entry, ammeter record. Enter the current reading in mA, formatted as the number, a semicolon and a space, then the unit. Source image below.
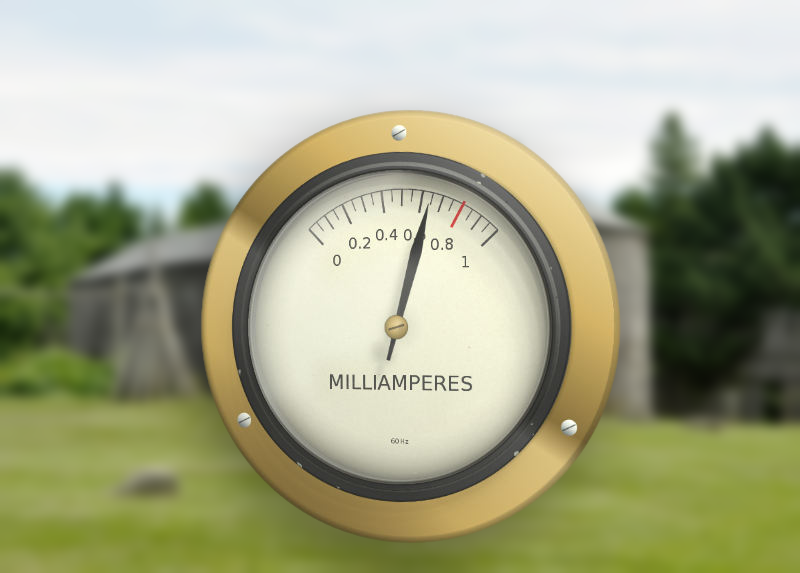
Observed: 0.65; mA
